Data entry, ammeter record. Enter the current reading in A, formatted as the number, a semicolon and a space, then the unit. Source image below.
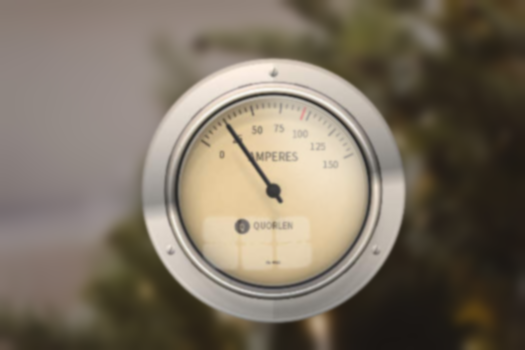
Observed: 25; A
